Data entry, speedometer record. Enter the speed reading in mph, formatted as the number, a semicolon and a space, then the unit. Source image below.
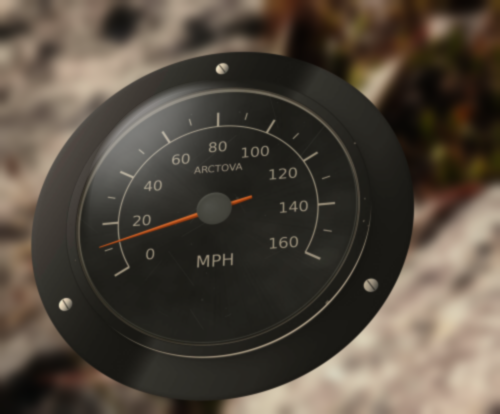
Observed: 10; mph
